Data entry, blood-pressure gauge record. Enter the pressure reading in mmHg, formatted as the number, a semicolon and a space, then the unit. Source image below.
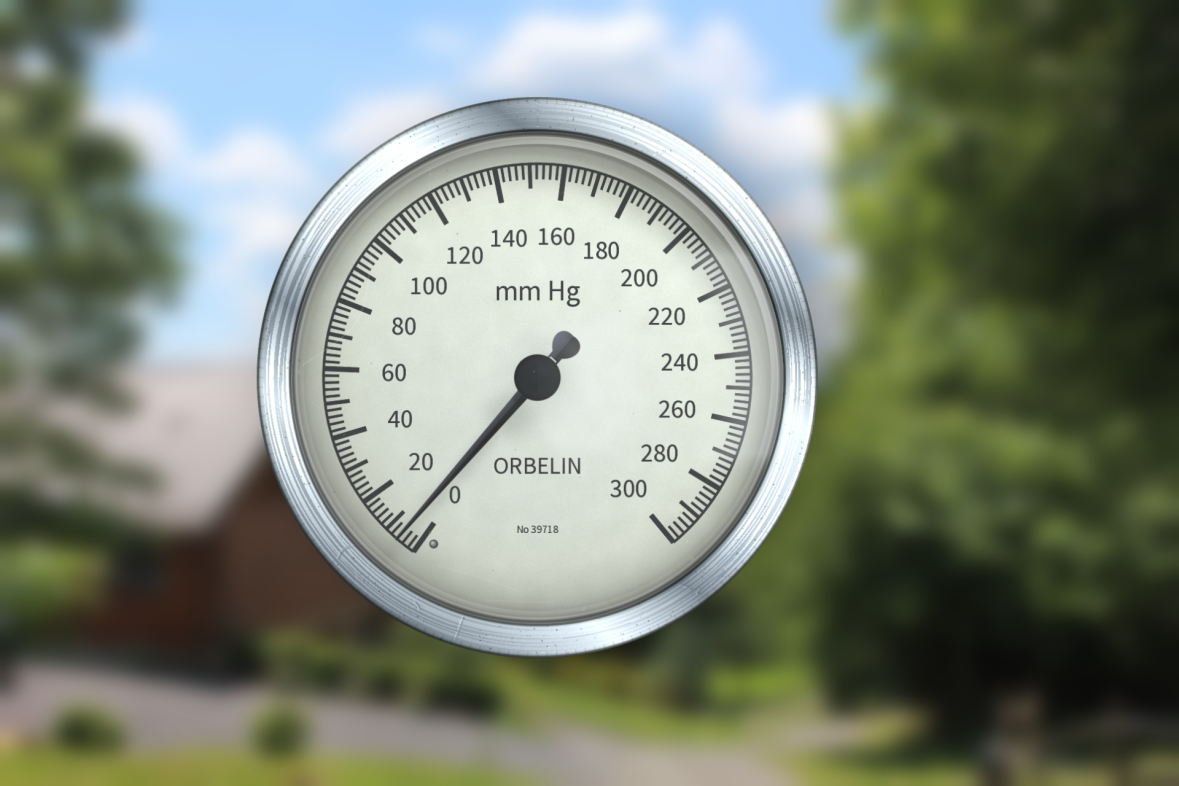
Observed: 6; mmHg
